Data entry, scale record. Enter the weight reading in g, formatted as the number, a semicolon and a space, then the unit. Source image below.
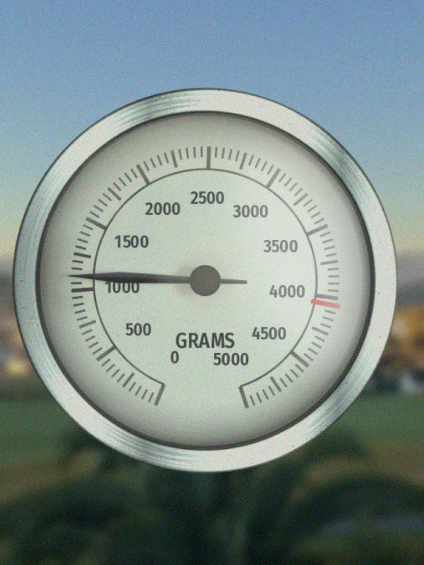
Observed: 1100; g
